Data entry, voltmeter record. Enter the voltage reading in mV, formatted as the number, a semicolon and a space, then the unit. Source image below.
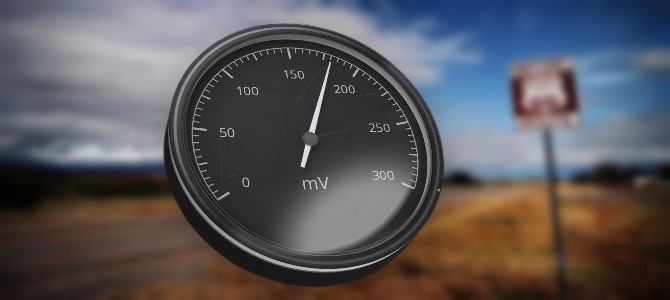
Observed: 180; mV
